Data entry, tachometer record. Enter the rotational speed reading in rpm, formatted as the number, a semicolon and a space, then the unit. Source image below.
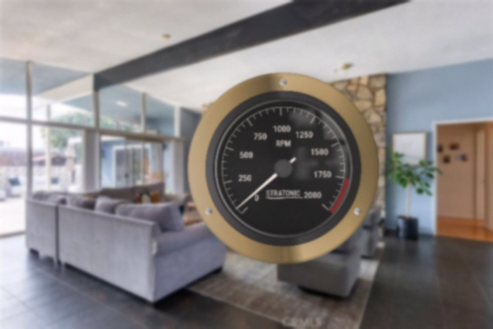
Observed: 50; rpm
